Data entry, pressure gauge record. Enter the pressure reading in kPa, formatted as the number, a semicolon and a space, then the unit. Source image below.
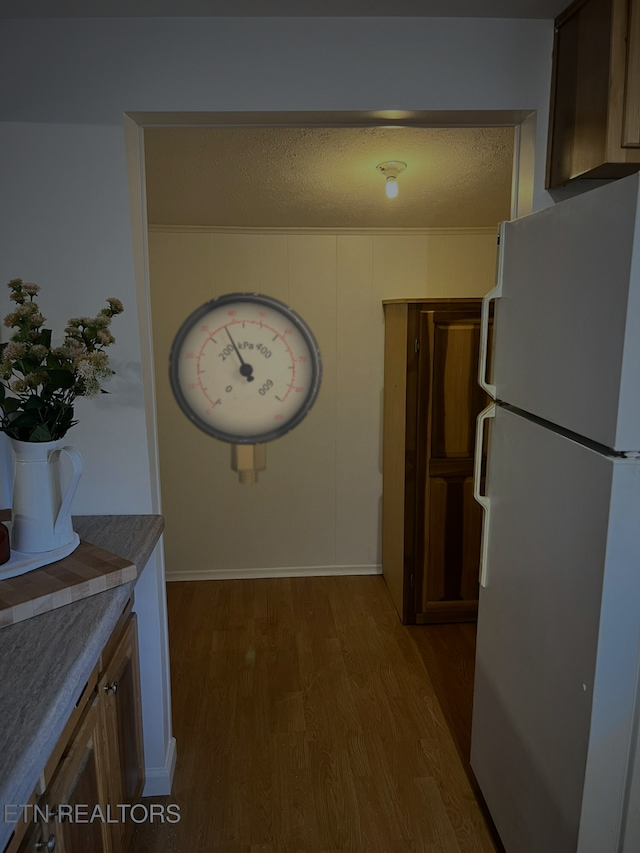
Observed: 250; kPa
